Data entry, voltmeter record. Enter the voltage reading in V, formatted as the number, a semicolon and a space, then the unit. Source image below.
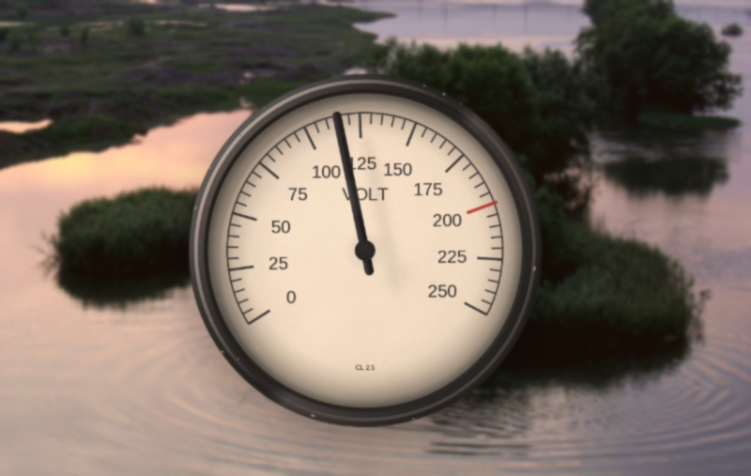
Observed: 115; V
